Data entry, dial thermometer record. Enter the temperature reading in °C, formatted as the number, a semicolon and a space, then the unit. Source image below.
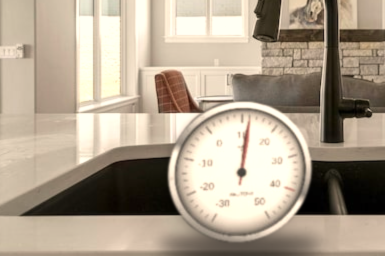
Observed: 12; °C
